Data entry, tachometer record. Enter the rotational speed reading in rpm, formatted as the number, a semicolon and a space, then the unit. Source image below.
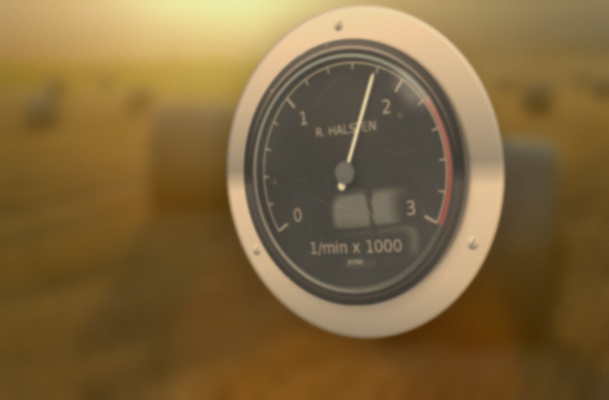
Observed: 1800; rpm
